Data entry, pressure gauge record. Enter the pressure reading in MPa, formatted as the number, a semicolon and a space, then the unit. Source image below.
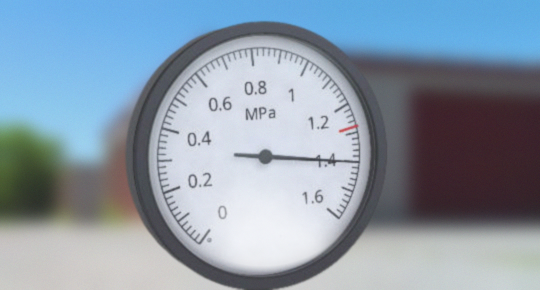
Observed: 1.4; MPa
